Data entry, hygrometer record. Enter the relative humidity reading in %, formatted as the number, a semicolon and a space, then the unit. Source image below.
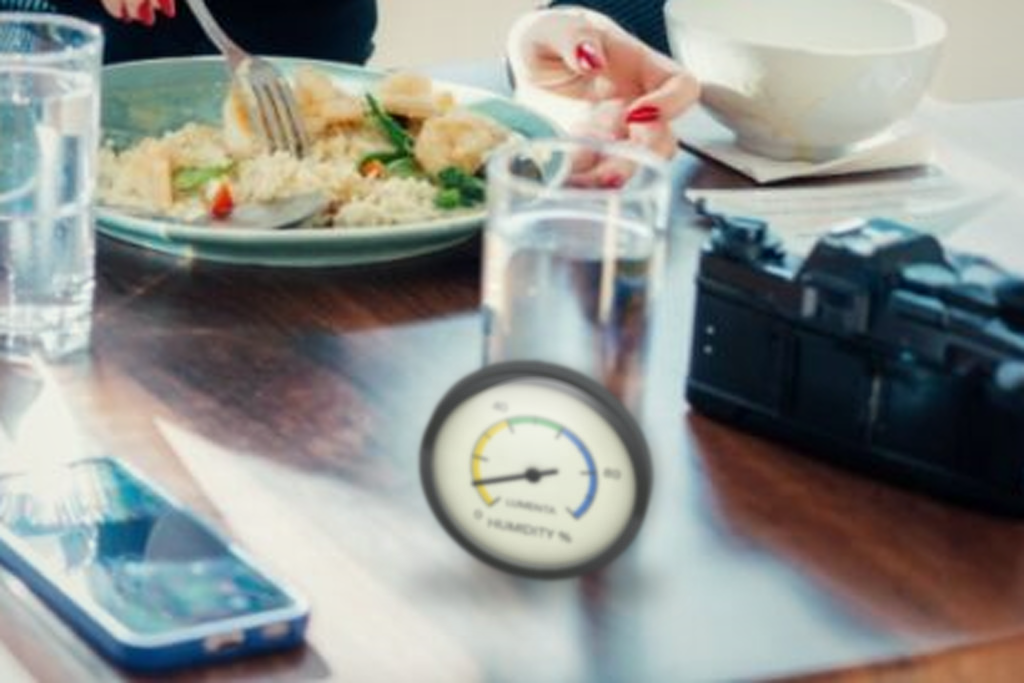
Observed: 10; %
